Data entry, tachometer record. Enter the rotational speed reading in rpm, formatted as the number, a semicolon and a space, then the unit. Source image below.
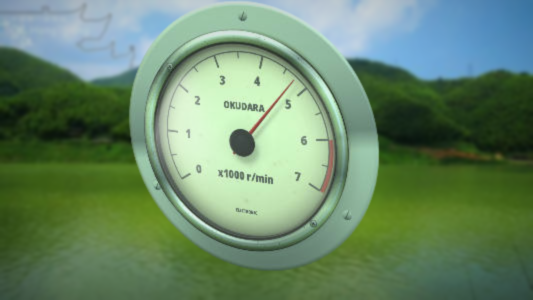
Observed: 4750; rpm
